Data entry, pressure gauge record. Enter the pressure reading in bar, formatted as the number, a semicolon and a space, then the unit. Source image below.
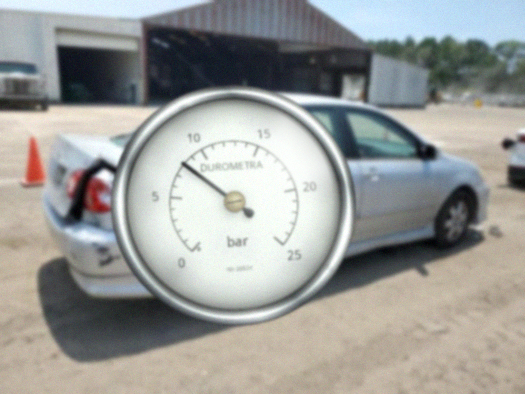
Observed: 8; bar
